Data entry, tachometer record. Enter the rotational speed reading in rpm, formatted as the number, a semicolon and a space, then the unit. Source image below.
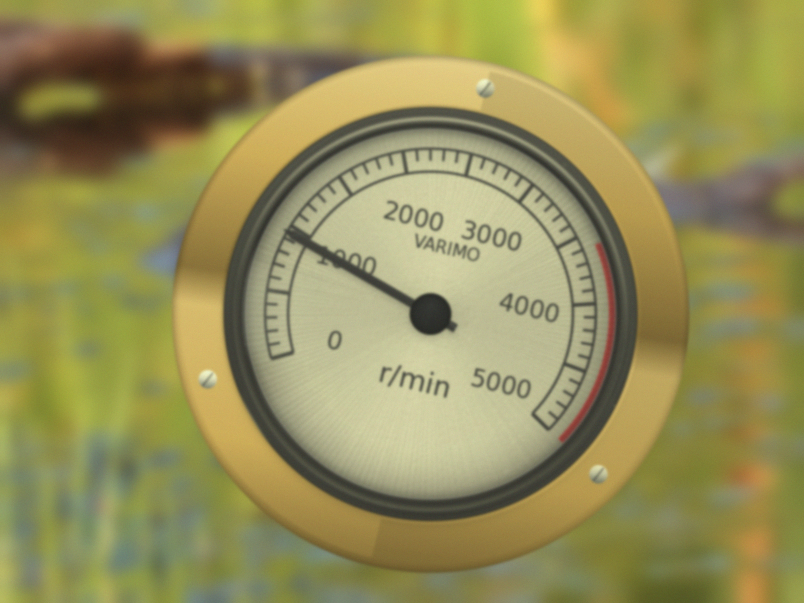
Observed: 950; rpm
